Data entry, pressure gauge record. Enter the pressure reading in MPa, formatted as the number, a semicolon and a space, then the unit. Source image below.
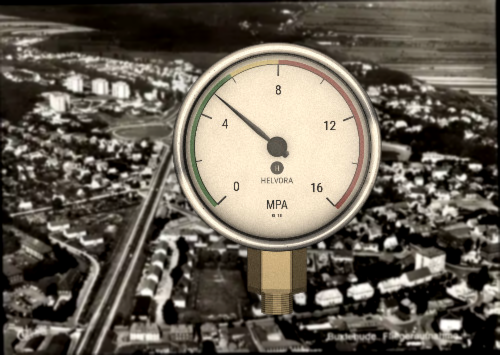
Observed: 5; MPa
